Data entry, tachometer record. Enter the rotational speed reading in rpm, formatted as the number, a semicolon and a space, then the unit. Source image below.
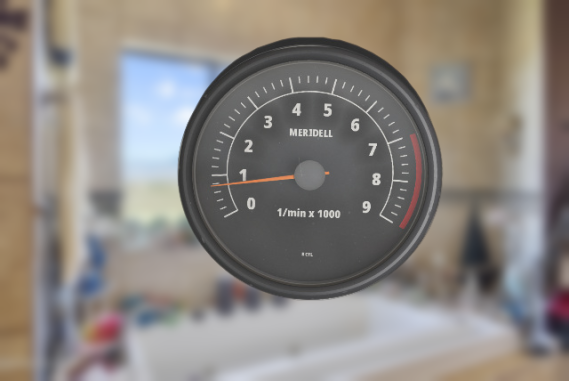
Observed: 800; rpm
